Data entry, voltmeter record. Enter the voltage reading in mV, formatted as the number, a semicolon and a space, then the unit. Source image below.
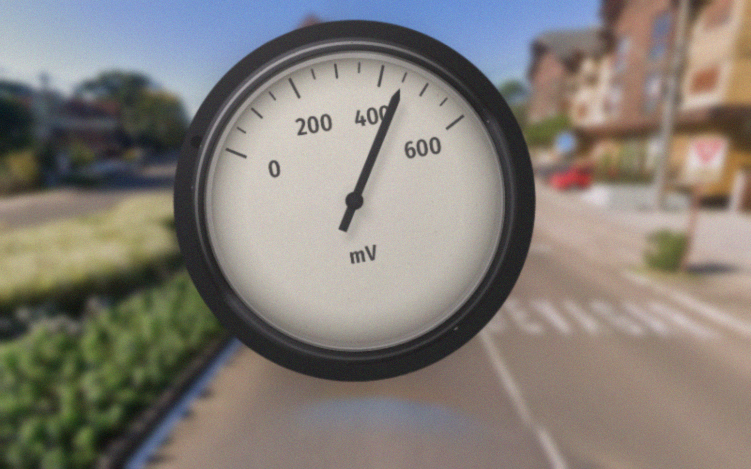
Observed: 450; mV
